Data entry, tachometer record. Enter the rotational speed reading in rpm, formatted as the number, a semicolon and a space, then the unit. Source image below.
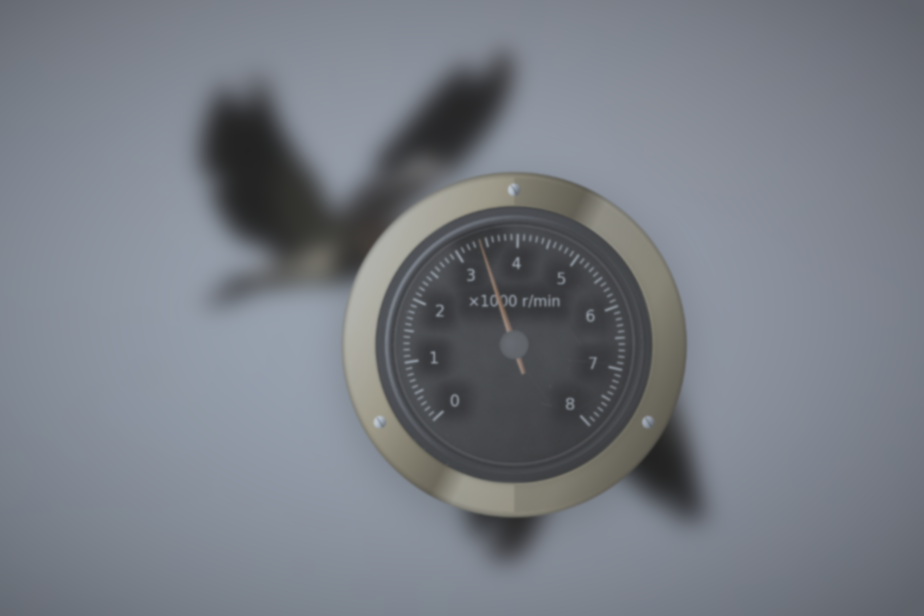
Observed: 3400; rpm
